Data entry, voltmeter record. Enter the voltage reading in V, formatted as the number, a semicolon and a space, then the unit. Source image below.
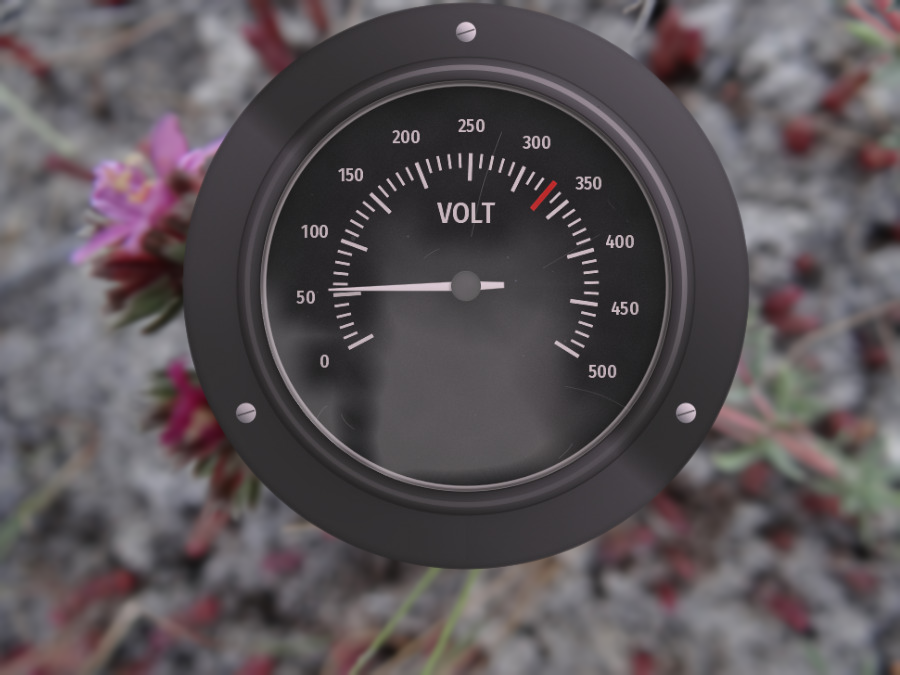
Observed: 55; V
